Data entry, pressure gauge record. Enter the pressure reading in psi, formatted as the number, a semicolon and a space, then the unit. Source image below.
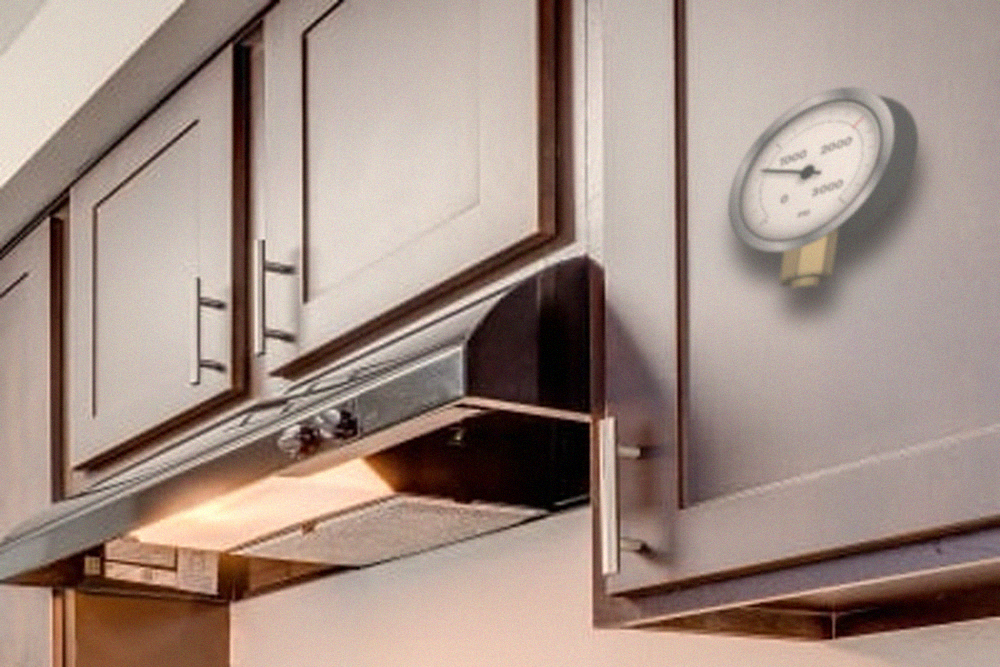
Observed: 700; psi
